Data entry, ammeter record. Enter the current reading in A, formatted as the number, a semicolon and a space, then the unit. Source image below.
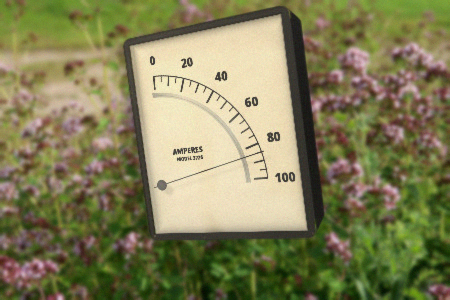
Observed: 85; A
